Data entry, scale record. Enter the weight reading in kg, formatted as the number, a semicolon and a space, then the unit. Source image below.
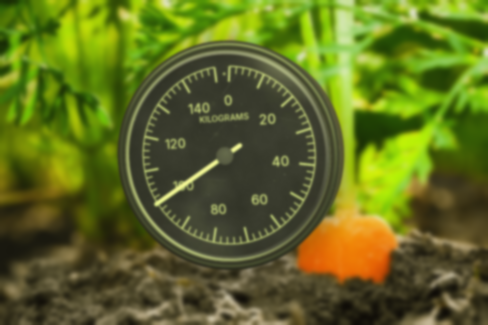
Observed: 100; kg
